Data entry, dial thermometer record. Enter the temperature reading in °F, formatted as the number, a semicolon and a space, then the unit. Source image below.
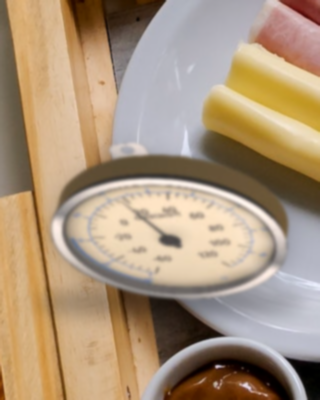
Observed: 20; °F
